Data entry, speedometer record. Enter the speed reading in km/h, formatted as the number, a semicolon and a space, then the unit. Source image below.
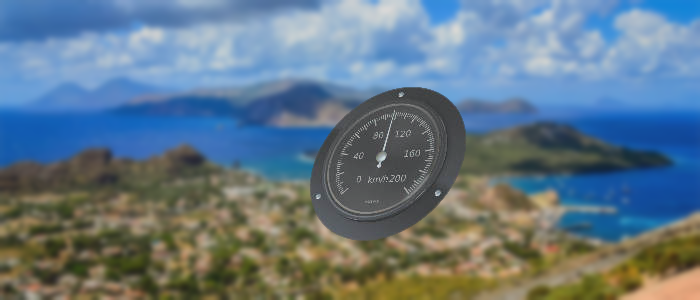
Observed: 100; km/h
